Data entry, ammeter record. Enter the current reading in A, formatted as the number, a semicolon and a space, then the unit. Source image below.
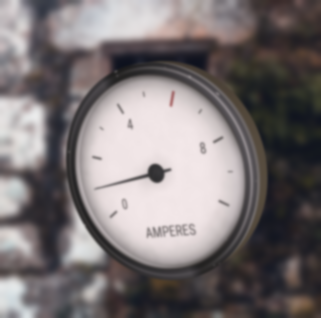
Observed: 1; A
